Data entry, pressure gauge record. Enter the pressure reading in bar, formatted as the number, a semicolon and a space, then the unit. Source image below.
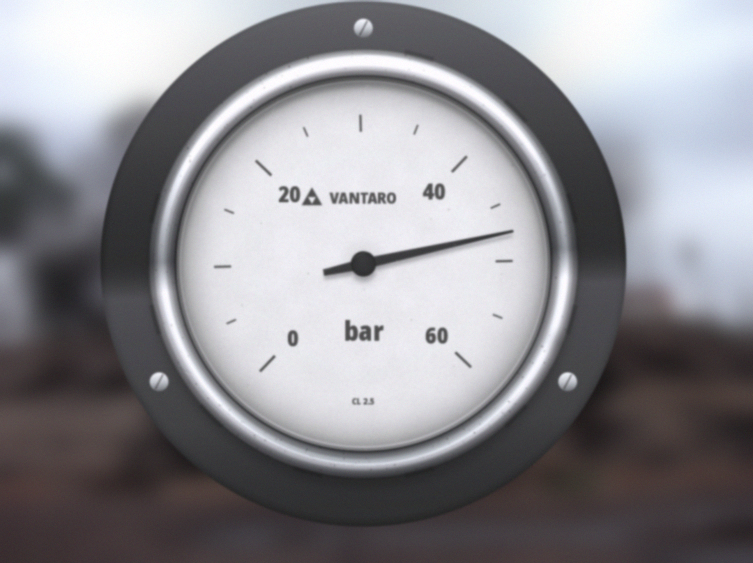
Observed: 47.5; bar
